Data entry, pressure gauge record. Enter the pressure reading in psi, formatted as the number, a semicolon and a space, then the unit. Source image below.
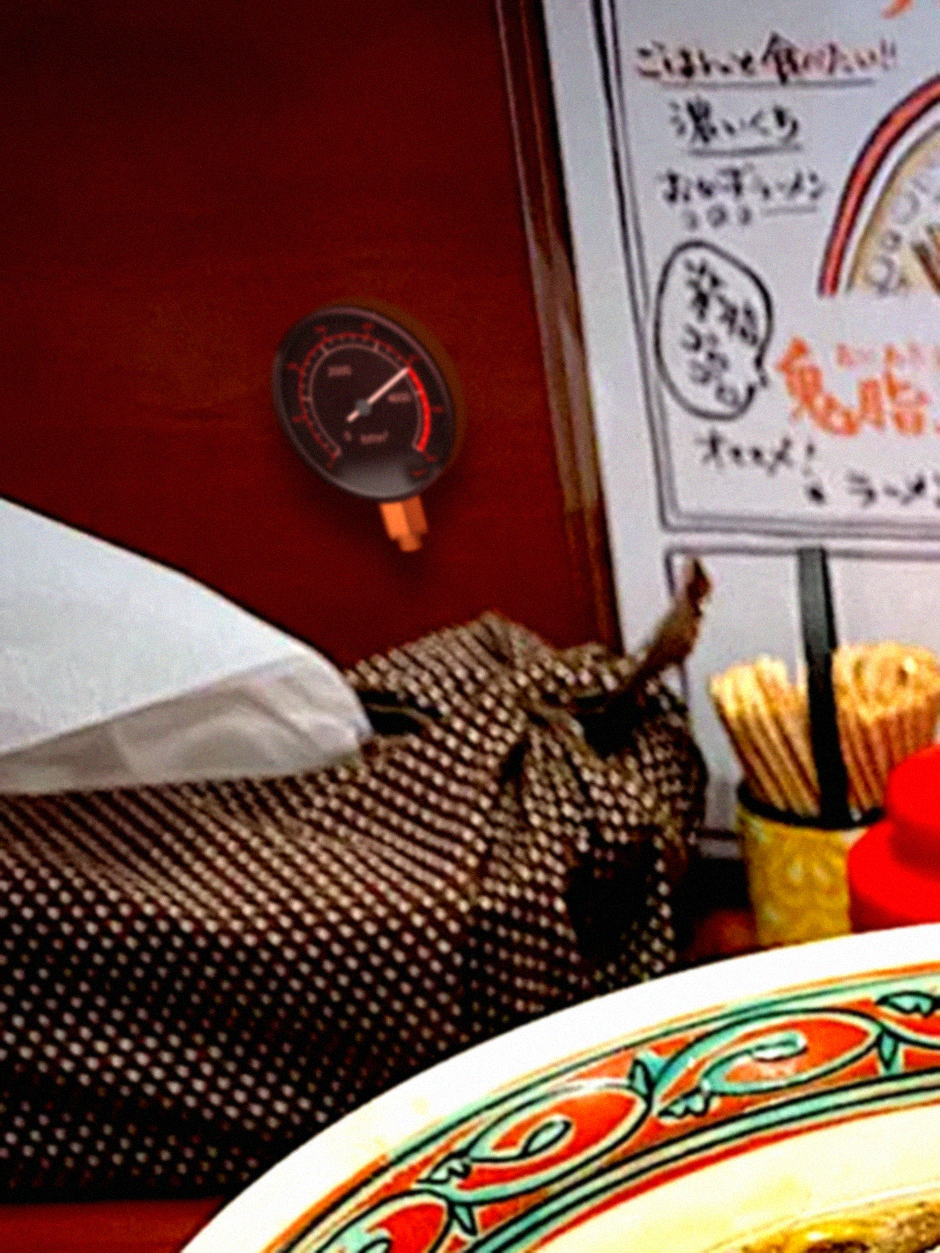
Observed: 3600; psi
